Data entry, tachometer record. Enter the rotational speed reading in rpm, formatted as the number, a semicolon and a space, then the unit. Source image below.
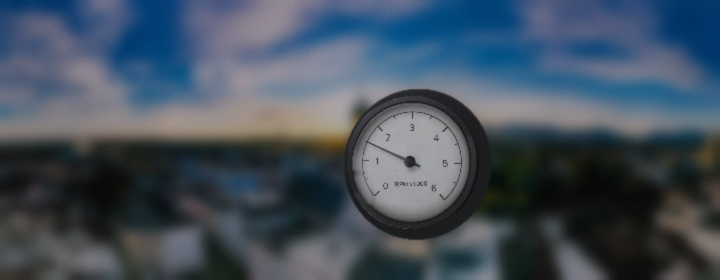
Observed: 1500; rpm
